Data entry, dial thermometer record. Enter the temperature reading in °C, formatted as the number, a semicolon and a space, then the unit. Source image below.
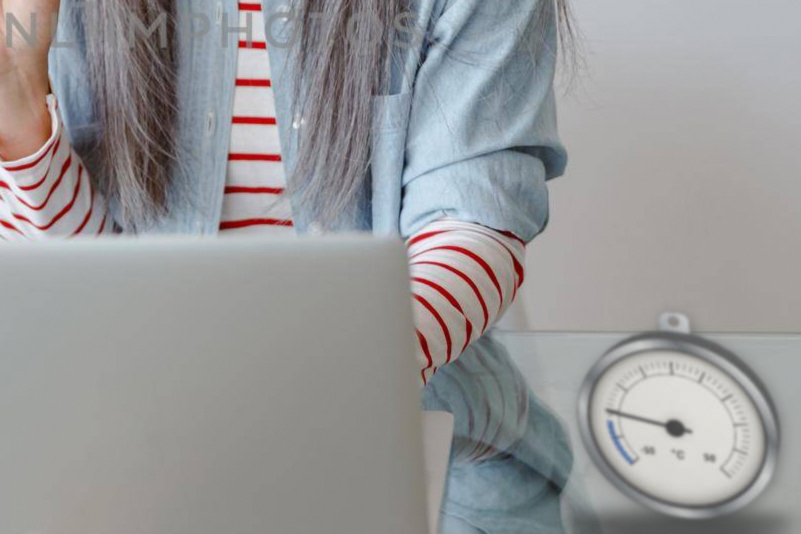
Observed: -30; °C
